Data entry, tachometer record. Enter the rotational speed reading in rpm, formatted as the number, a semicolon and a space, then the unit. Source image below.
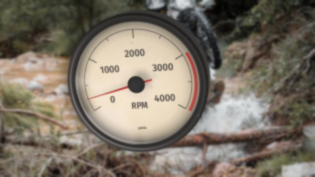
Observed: 250; rpm
